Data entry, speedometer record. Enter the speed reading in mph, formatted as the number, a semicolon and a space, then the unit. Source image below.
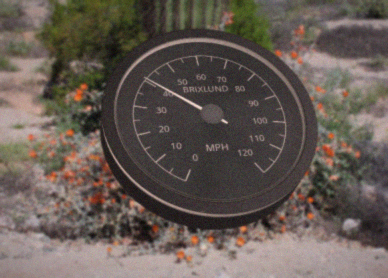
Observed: 40; mph
